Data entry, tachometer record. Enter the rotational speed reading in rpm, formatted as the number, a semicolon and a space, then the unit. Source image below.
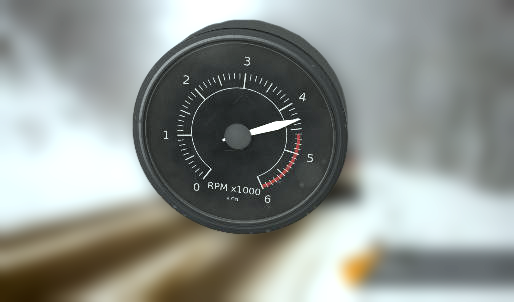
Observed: 4300; rpm
